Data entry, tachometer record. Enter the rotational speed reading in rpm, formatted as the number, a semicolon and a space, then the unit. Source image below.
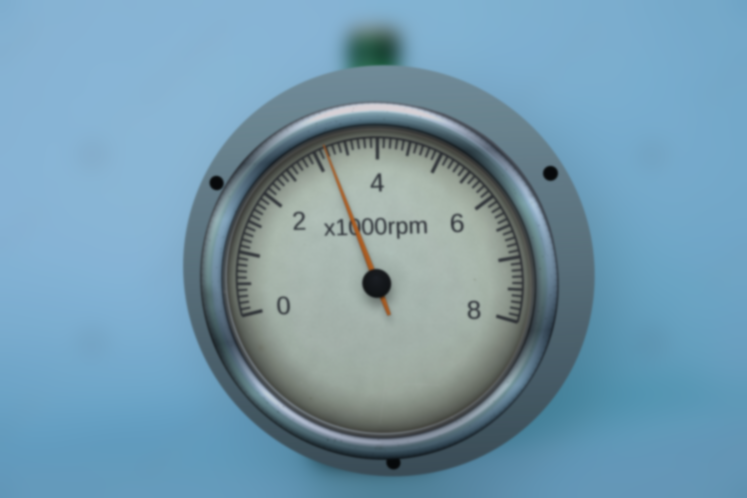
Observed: 3200; rpm
